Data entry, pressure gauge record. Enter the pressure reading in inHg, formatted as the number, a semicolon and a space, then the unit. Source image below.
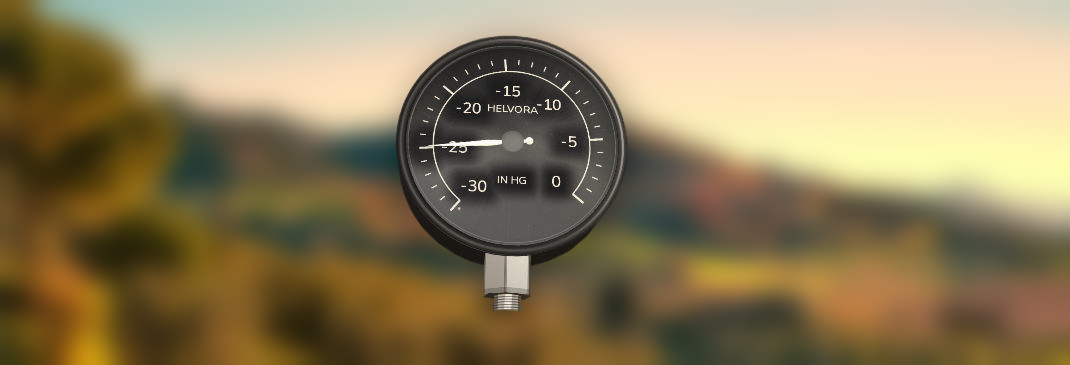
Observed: -25; inHg
